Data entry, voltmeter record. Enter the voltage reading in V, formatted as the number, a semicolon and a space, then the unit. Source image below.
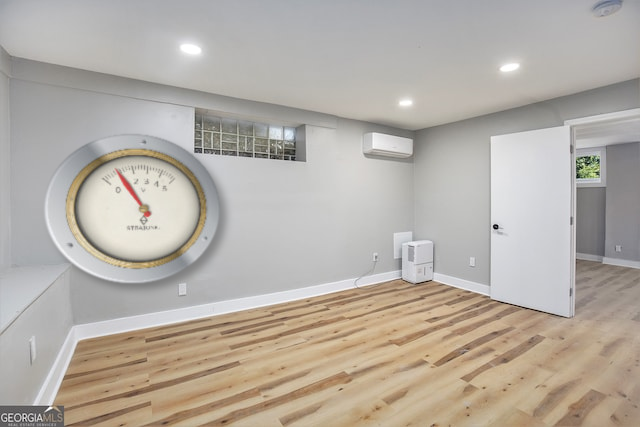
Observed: 1; V
